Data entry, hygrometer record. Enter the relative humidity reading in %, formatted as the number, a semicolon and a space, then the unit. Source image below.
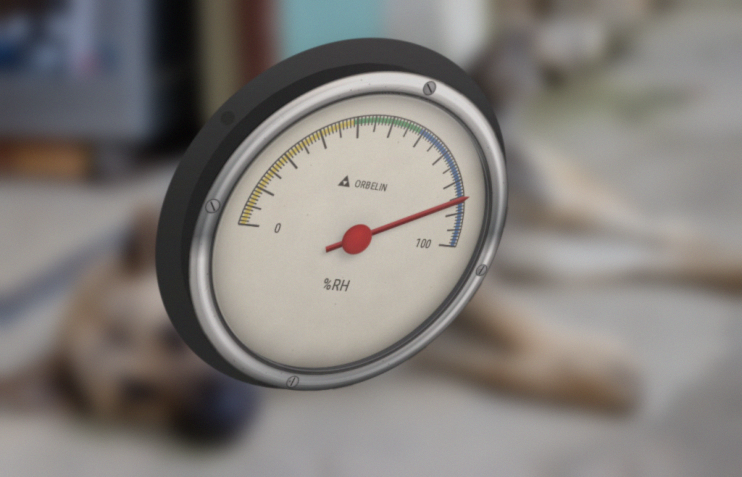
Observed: 85; %
